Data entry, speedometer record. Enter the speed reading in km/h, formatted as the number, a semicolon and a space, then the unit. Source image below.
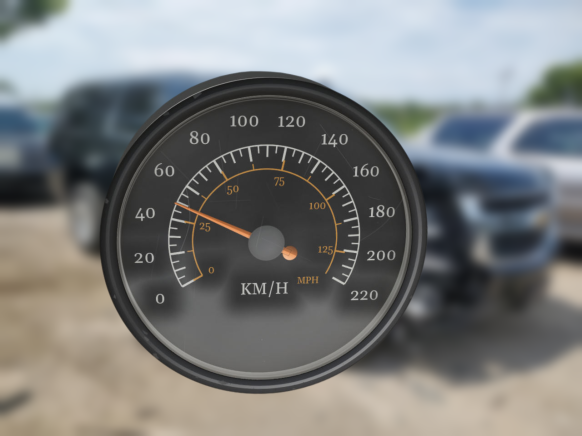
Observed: 50; km/h
